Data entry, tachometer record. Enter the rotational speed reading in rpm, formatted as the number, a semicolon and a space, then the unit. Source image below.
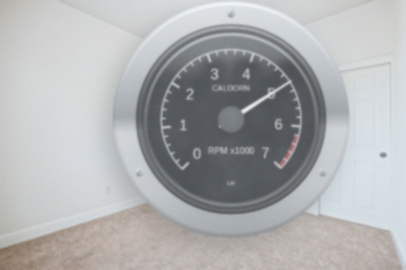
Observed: 5000; rpm
